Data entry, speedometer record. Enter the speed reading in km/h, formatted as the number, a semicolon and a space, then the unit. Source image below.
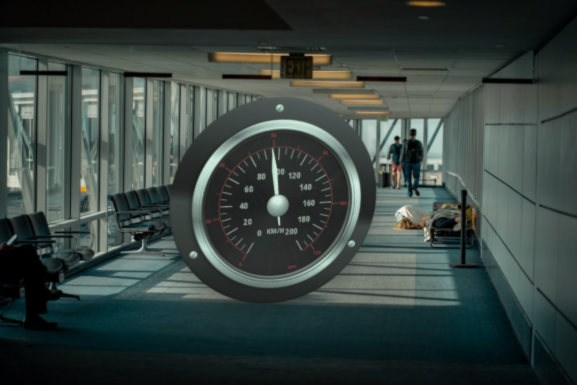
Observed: 95; km/h
